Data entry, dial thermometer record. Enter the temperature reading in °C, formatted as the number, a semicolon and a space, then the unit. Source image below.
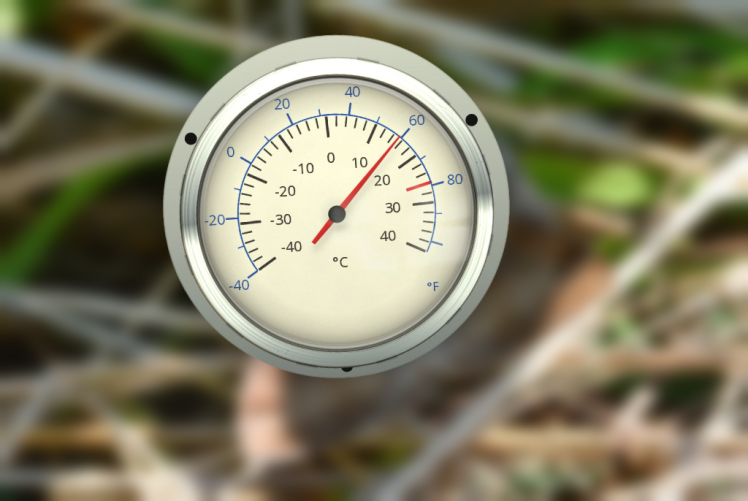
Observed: 15; °C
